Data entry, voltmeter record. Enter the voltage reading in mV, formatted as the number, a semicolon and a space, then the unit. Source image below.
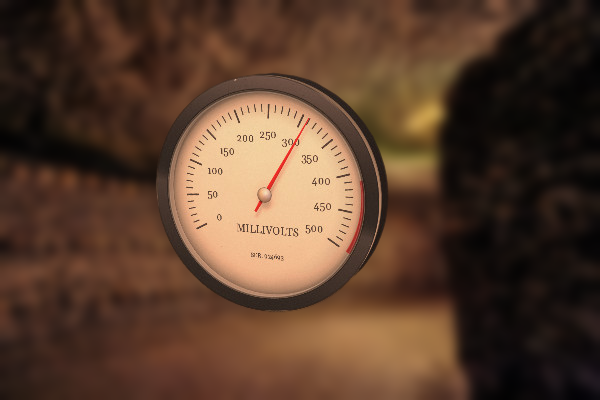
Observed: 310; mV
